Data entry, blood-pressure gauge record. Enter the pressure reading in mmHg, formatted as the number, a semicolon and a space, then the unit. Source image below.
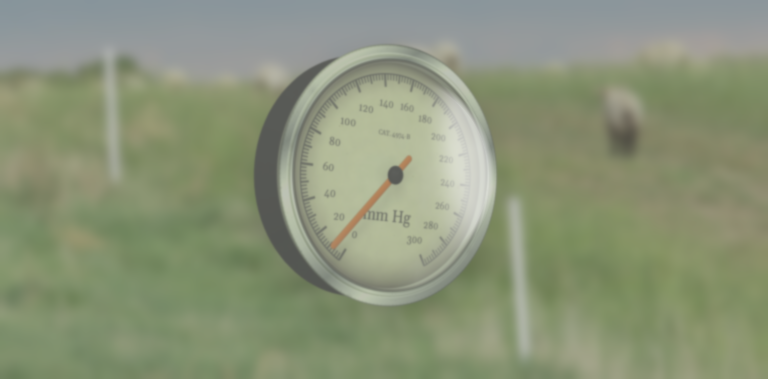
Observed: 10; mmHg
